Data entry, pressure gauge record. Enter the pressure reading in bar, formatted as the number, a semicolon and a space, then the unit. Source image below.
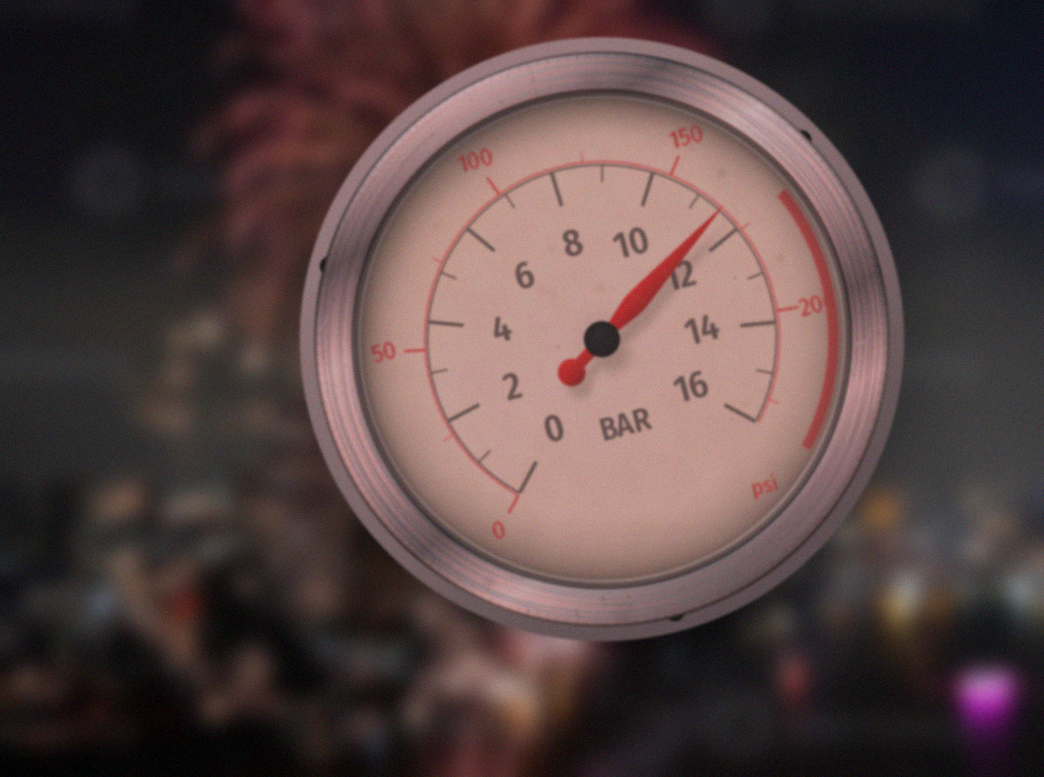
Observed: 11.5; bar
